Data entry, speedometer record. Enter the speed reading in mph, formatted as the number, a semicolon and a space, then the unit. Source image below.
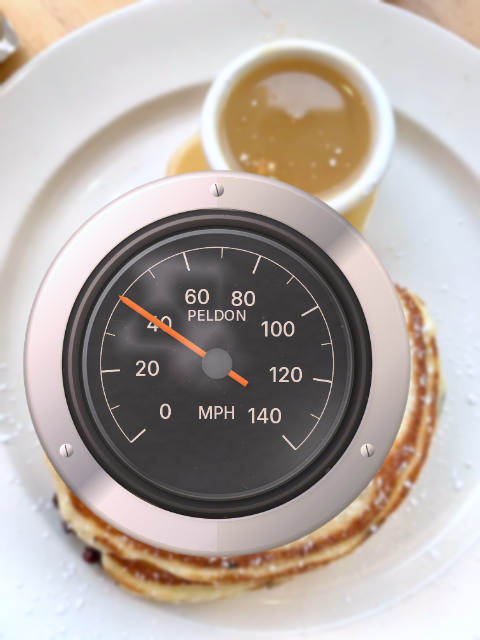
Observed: 40; mph
